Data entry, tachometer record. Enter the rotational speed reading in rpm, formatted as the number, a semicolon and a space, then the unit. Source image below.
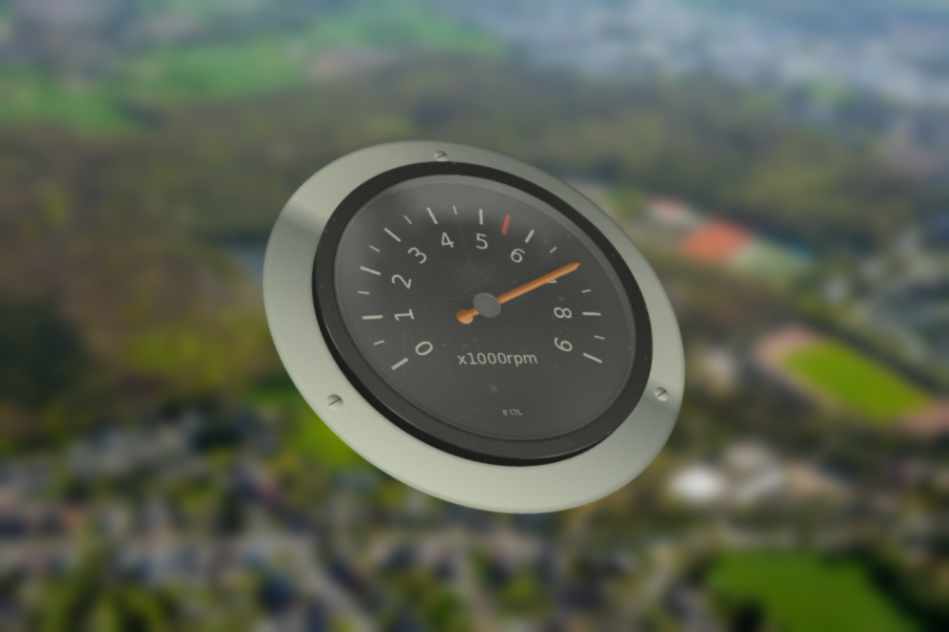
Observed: 7000; rpm
